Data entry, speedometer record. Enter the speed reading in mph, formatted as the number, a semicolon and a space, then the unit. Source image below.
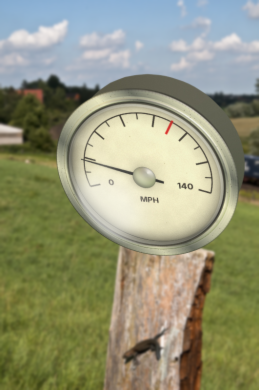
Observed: 20; mph
